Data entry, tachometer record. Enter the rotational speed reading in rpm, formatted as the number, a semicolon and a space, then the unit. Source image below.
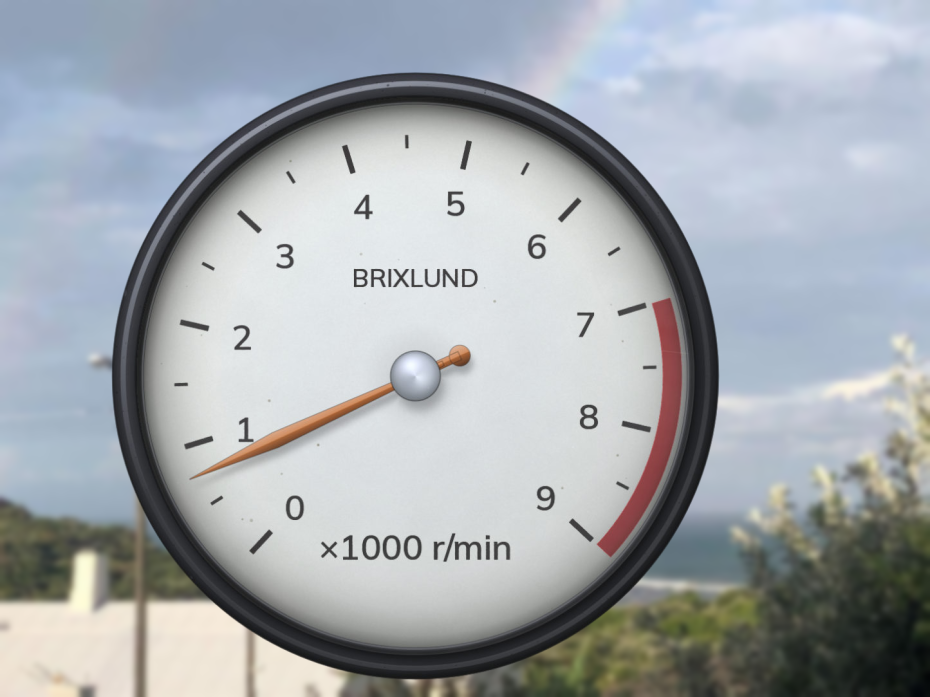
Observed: 750; rpm
